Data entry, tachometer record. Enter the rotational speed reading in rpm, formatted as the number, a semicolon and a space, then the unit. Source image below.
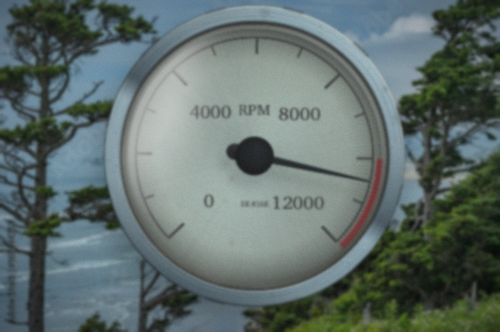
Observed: 10500; rpm
